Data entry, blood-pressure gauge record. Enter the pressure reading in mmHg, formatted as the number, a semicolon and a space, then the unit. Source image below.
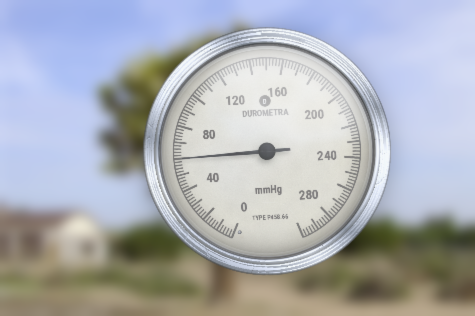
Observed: 60; mmHg
